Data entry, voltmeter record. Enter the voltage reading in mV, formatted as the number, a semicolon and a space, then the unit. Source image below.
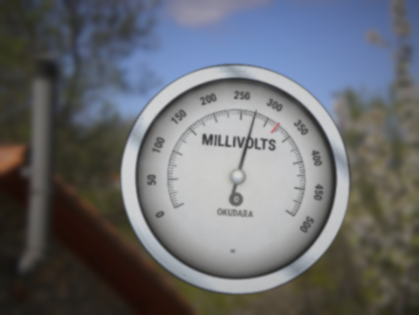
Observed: 275; mV
